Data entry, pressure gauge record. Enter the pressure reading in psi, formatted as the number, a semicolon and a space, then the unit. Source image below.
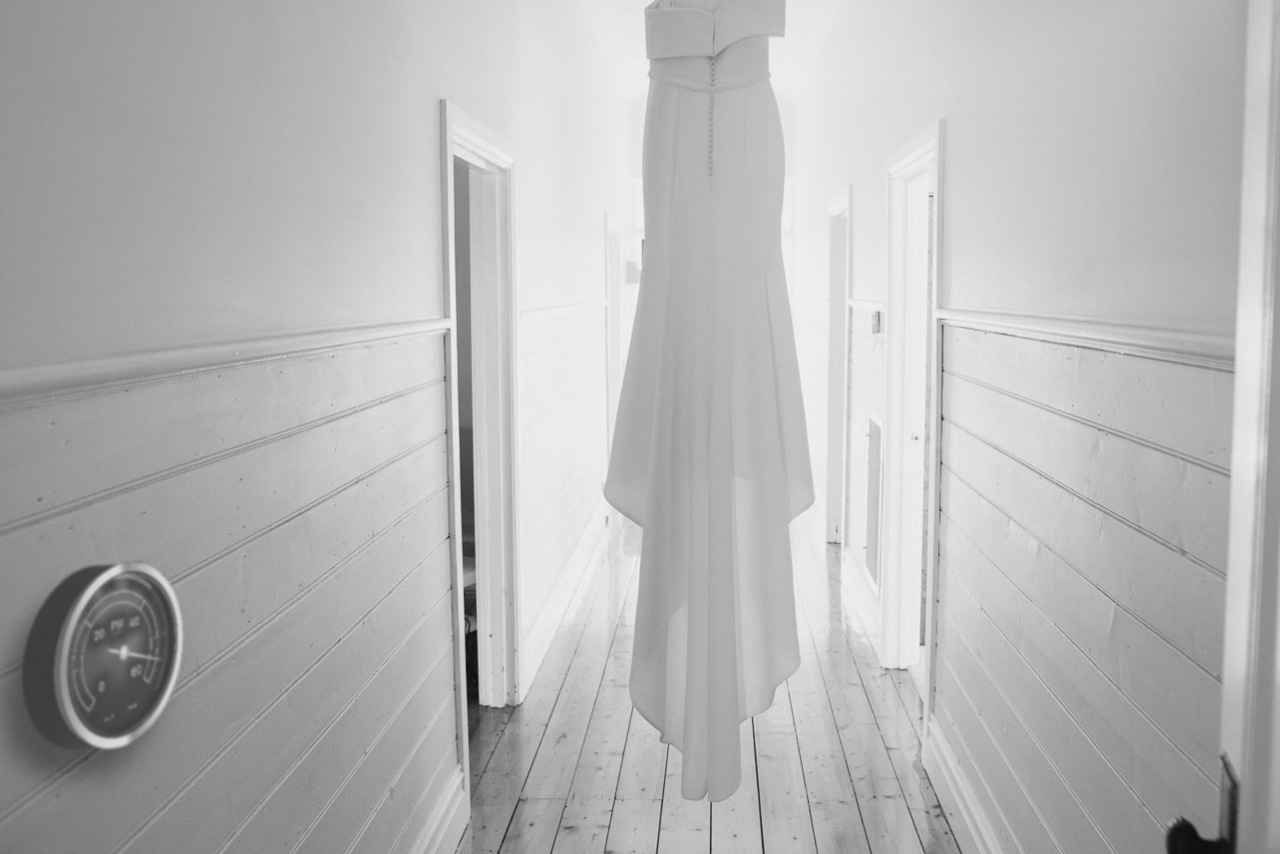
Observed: 55; psi
